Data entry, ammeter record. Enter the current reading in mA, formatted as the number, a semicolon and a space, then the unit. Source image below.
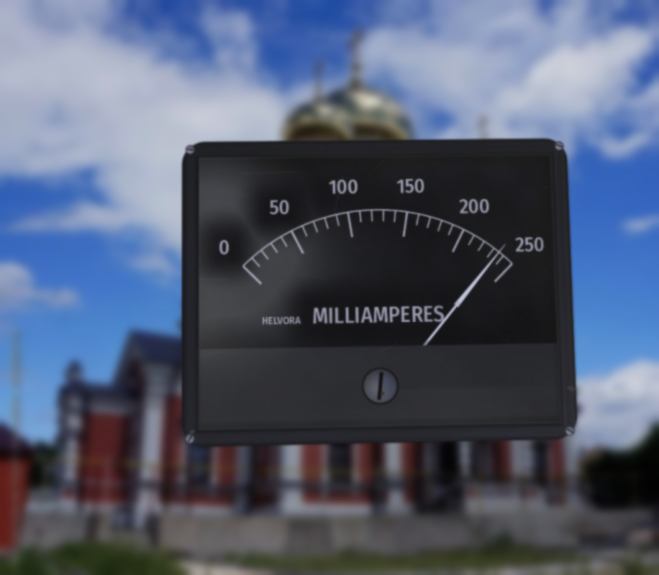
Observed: 235; mA
